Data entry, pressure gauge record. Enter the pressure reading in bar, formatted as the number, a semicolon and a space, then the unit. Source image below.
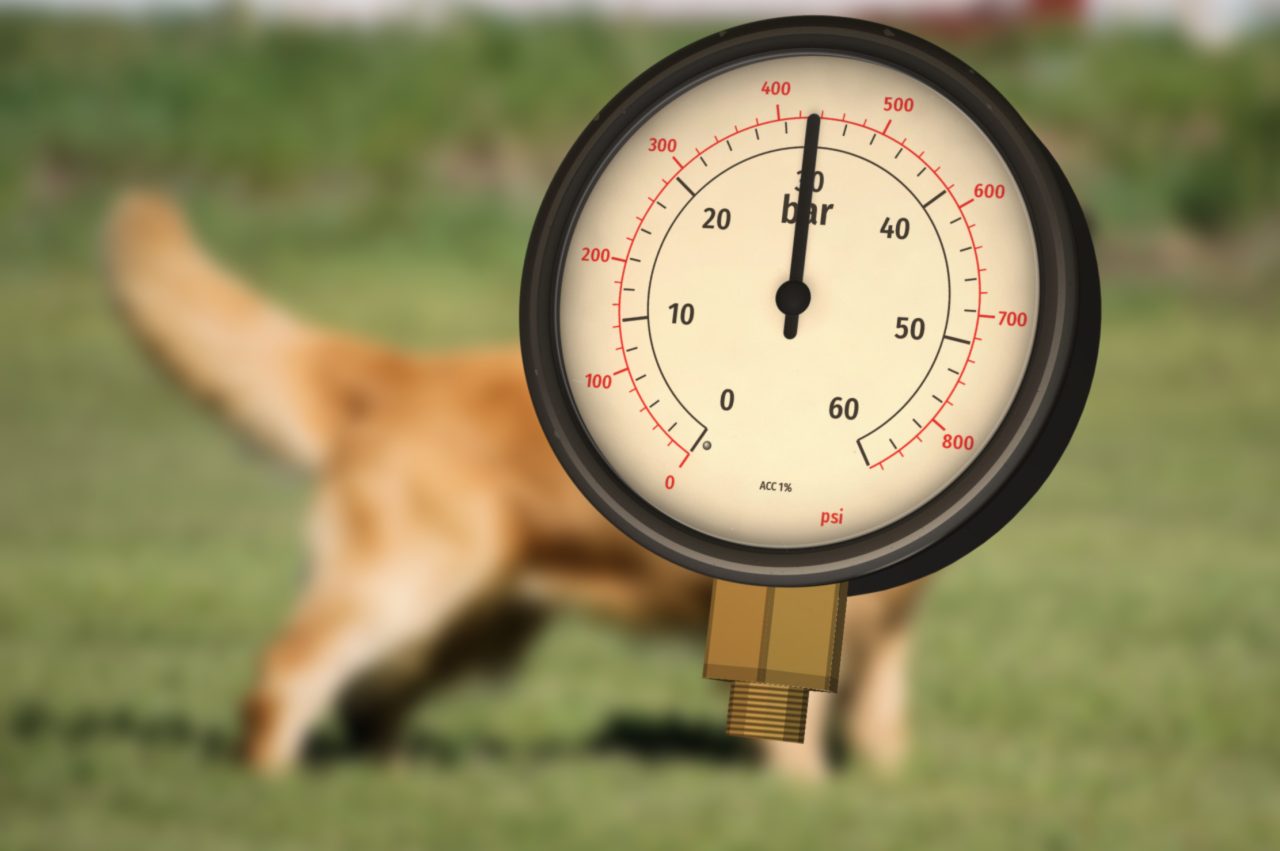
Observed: 30; bar
